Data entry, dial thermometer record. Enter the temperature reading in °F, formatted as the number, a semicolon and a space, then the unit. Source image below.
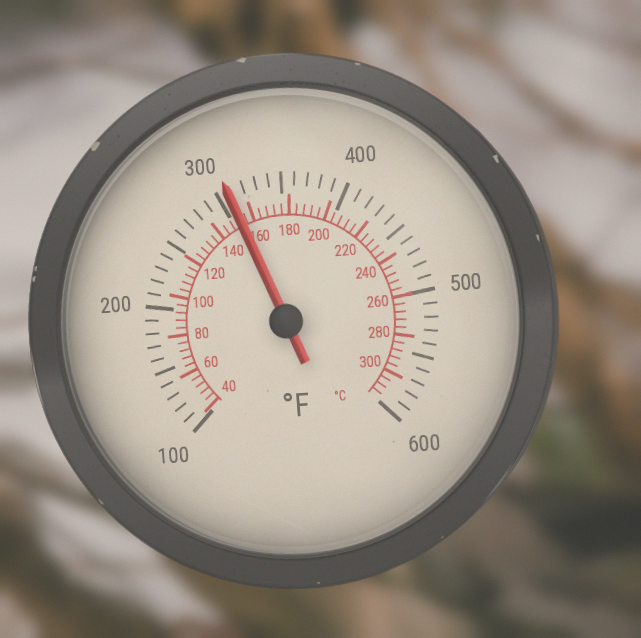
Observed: 310; °F
